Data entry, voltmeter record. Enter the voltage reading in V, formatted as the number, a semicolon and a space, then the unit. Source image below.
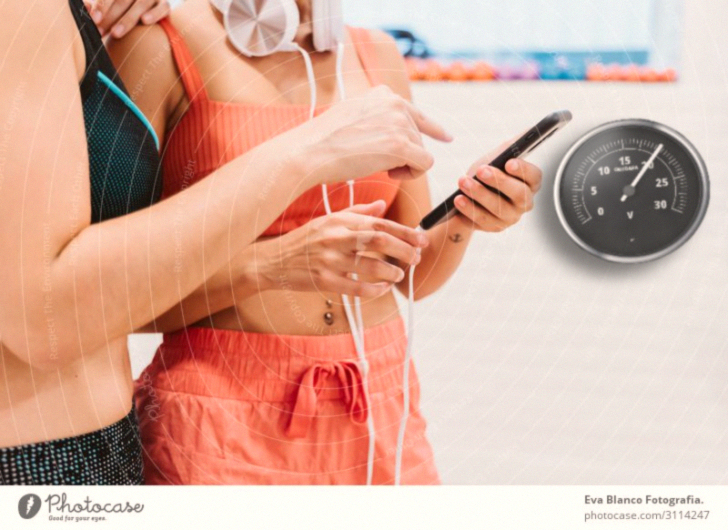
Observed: 20; V
